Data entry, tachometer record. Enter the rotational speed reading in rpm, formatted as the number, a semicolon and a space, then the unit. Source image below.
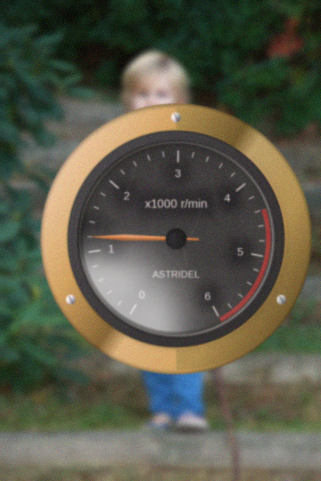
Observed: 1200; rpm
